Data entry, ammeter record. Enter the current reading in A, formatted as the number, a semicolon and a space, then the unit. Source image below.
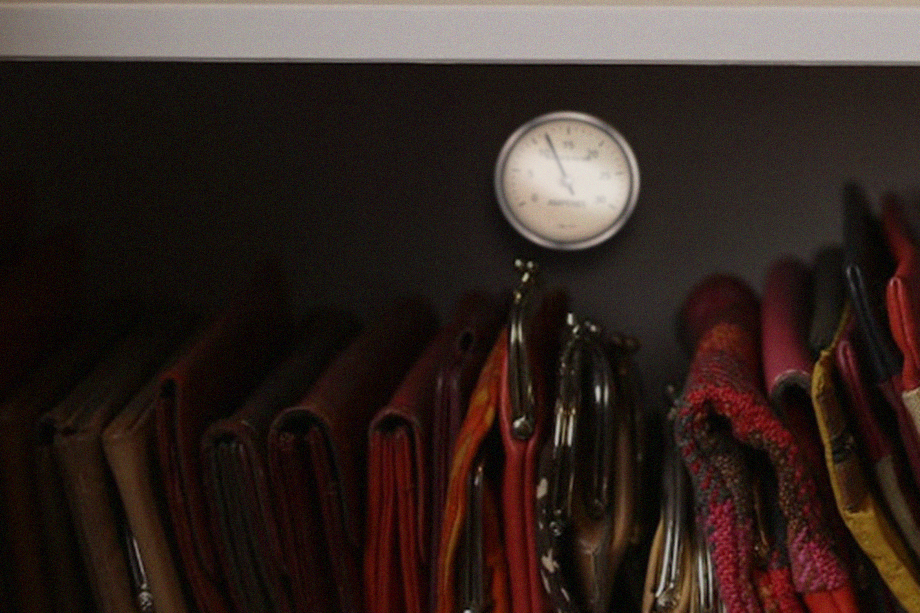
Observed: 12; A
